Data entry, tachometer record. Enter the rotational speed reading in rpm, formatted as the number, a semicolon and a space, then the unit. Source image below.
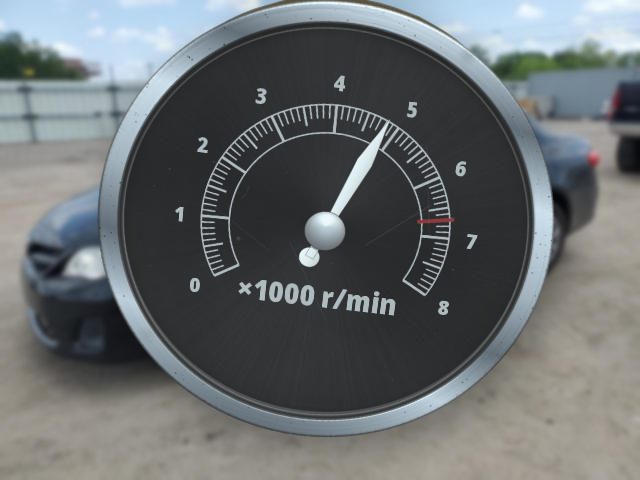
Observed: 4800; rpm
